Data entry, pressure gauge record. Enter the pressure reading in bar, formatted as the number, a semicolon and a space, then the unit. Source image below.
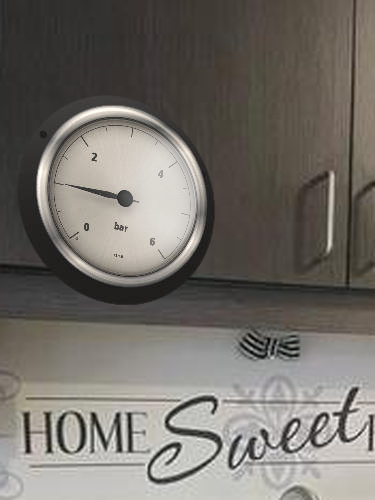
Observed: 1; bar
